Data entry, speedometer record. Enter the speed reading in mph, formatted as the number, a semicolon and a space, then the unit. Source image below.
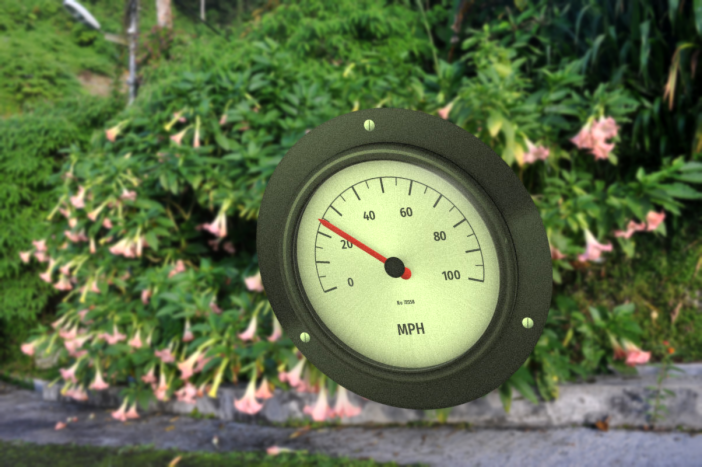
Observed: 25; mph
